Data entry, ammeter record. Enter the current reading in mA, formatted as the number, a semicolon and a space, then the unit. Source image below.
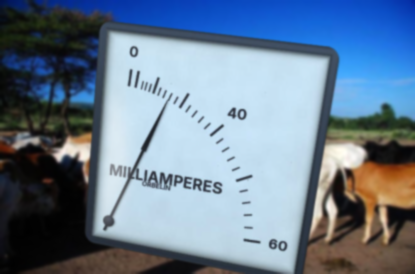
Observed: 26; mA
